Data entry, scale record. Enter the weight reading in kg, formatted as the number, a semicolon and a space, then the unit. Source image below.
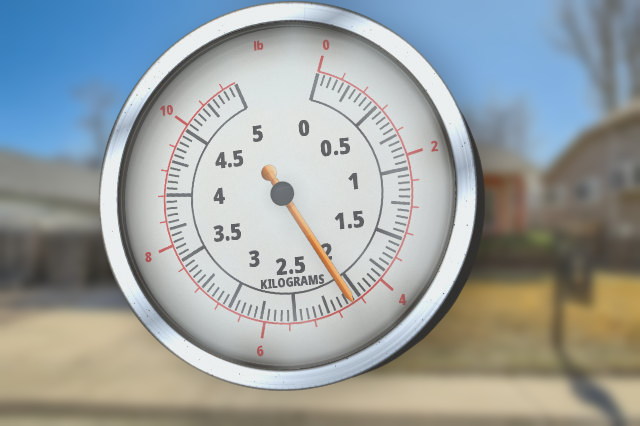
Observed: 2.05; kg
